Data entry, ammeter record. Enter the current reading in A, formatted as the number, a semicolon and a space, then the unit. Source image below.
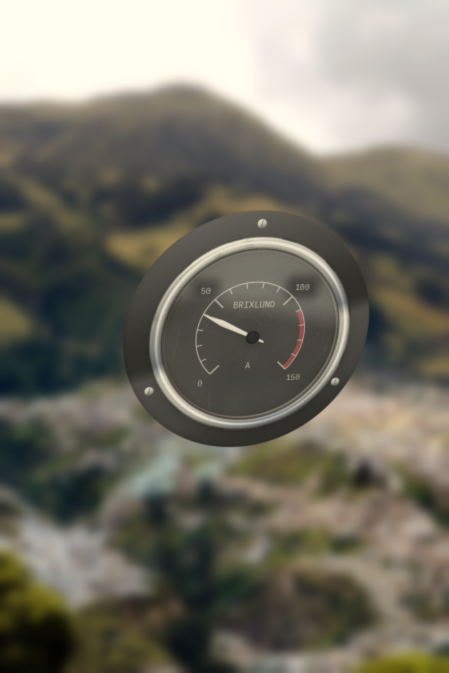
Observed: 40; A
